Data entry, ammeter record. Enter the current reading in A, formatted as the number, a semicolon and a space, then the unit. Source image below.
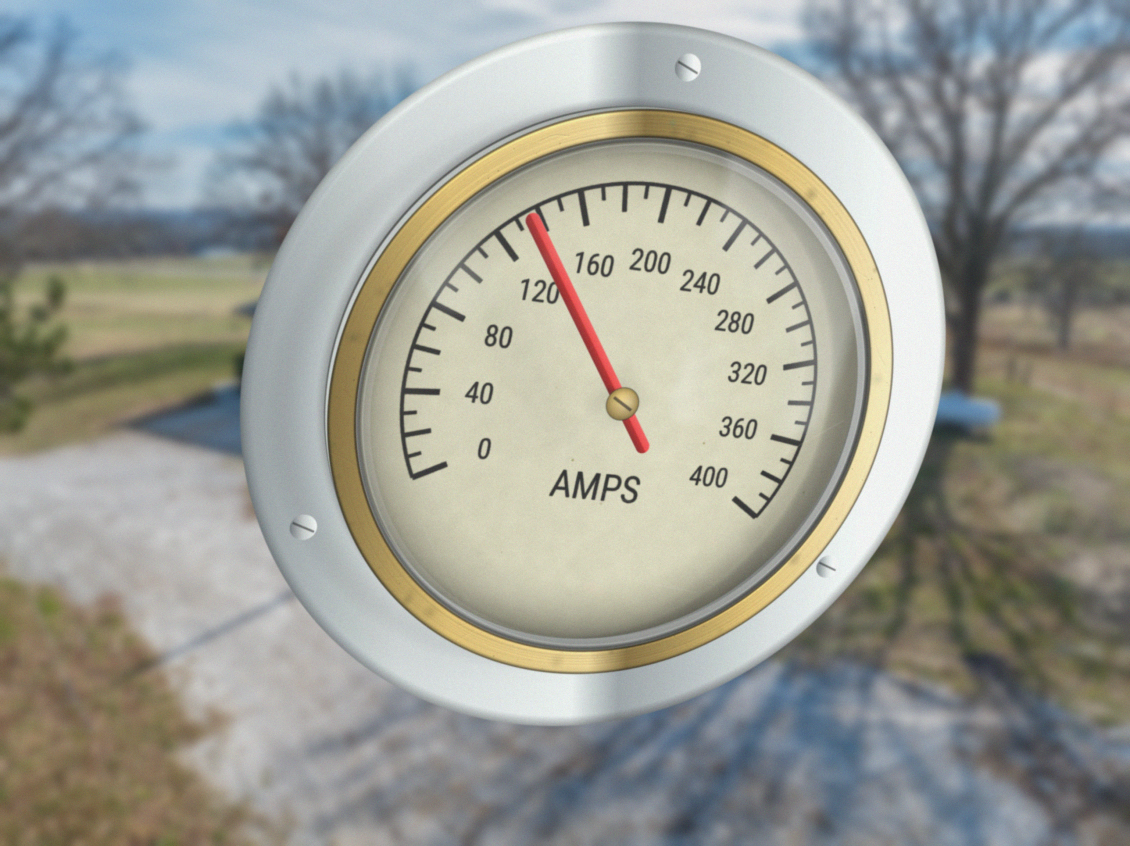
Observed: 135; A
